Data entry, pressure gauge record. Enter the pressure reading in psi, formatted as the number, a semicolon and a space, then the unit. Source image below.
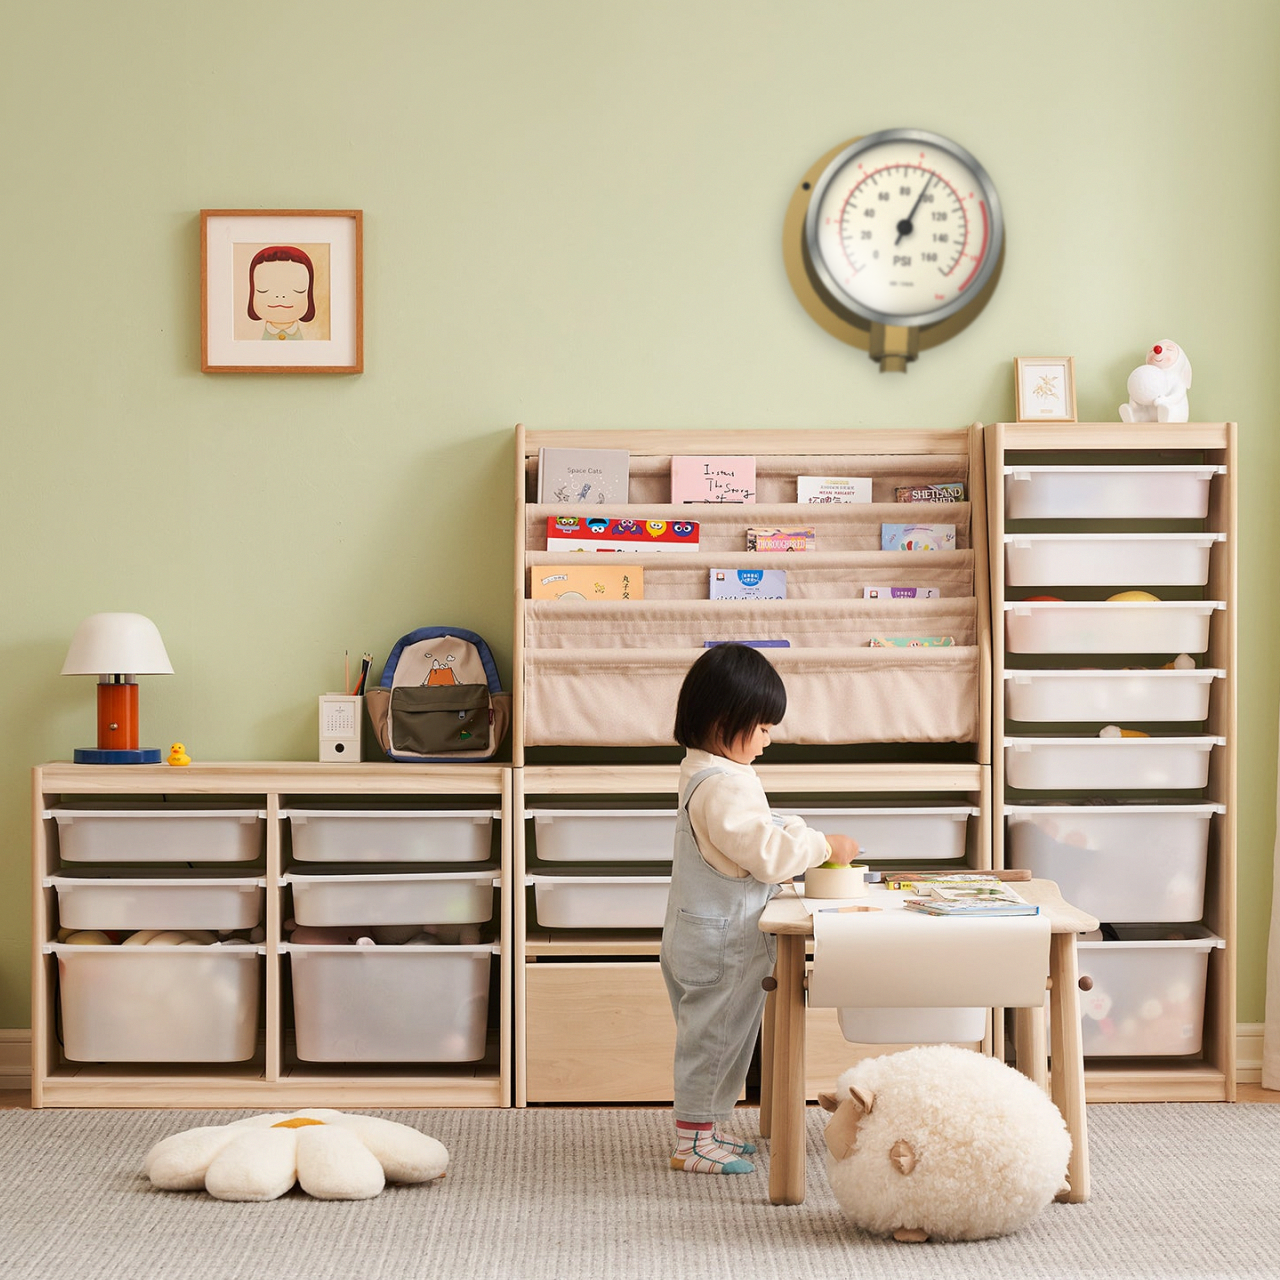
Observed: 95; psi
